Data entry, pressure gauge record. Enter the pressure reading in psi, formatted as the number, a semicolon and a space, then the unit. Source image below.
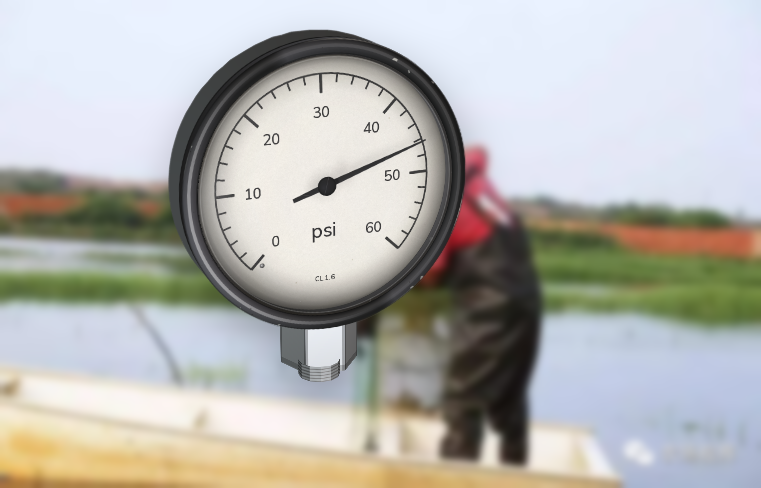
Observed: 46; psi
